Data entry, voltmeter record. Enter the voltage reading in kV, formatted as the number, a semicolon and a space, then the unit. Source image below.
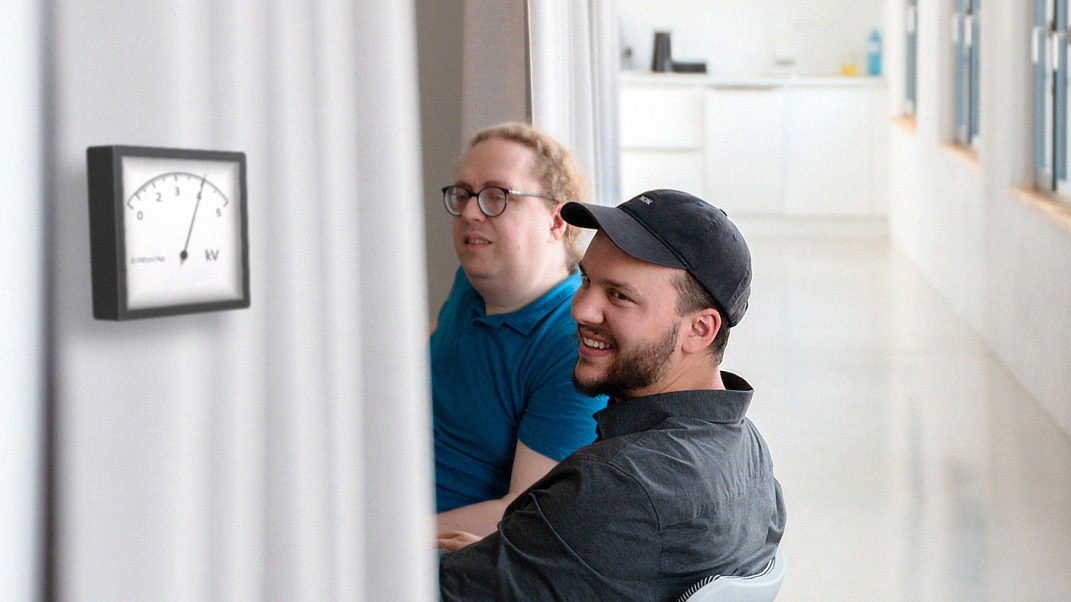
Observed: 4; kV
